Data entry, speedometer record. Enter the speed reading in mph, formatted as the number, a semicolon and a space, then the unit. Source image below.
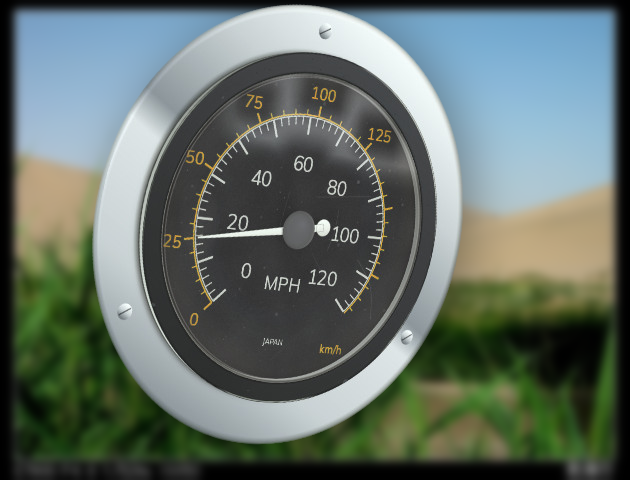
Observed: 16; mph
